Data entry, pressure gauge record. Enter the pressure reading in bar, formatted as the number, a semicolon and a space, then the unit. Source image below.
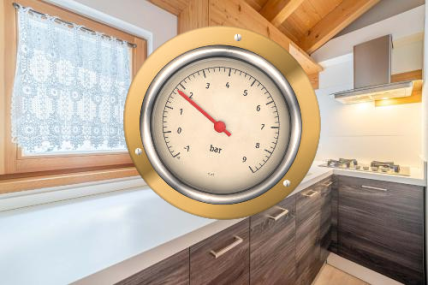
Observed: 1.8; bar
